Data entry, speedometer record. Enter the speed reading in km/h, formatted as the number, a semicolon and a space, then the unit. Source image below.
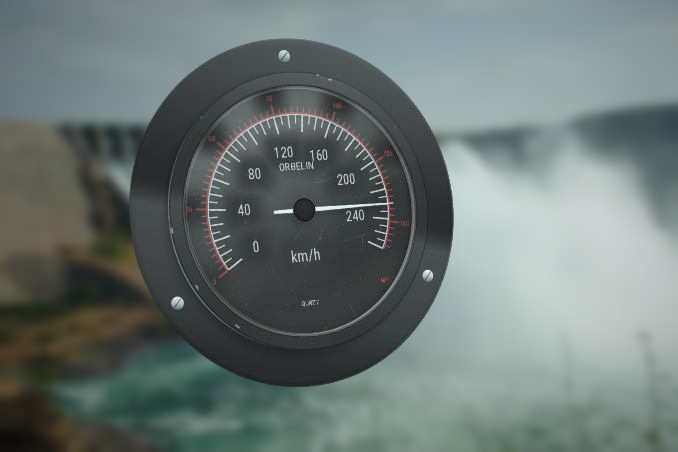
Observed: 230; km/h
